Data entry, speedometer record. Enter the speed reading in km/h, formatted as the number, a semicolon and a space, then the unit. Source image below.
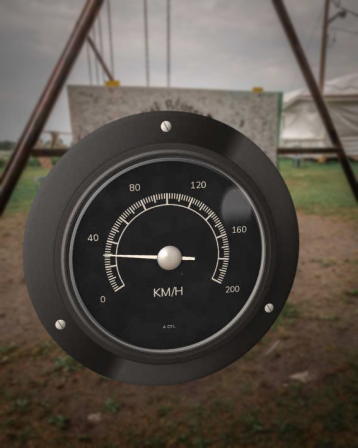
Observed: 30; km/h
